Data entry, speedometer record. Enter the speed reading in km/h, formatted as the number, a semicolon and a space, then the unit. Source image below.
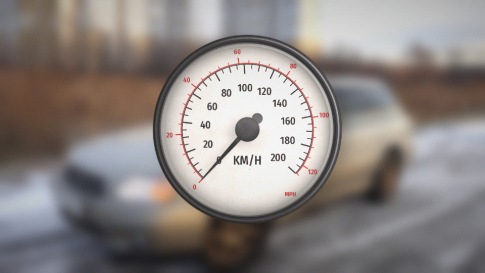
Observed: 0; km/h
